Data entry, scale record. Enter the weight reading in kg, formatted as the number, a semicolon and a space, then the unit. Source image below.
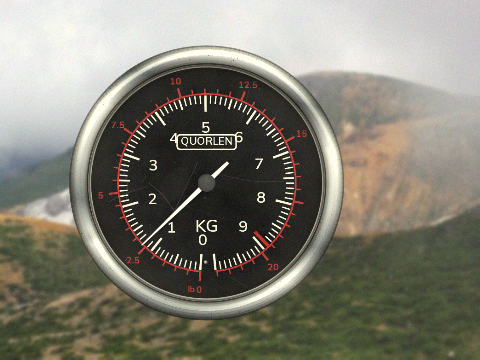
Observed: 1.2; kg
